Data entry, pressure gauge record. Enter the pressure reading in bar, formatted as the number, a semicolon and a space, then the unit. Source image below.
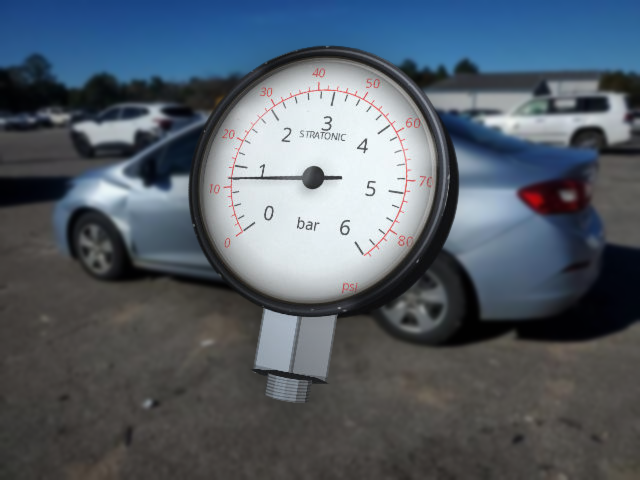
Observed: 0.8; bar
